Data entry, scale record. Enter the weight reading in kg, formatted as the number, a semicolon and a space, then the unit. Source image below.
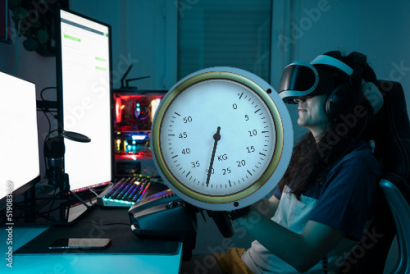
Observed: 30; kg
